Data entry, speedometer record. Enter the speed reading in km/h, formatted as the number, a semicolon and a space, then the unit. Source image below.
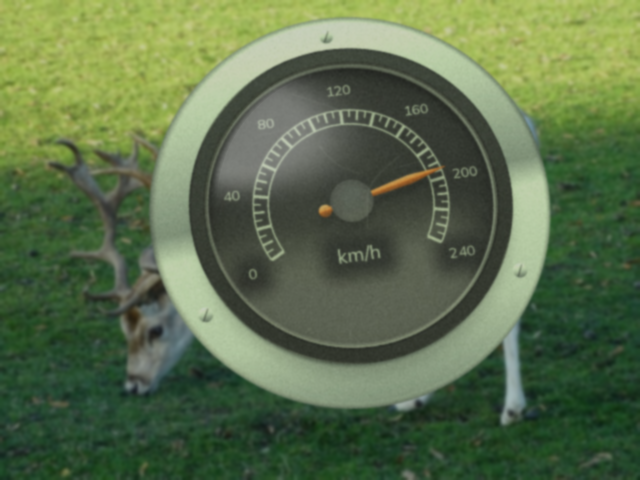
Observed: 195; km/h
